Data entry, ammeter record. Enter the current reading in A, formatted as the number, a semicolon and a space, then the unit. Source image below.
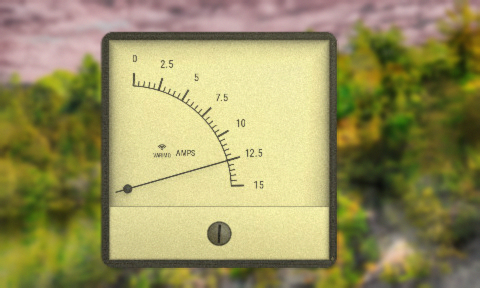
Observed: 12.5; A
